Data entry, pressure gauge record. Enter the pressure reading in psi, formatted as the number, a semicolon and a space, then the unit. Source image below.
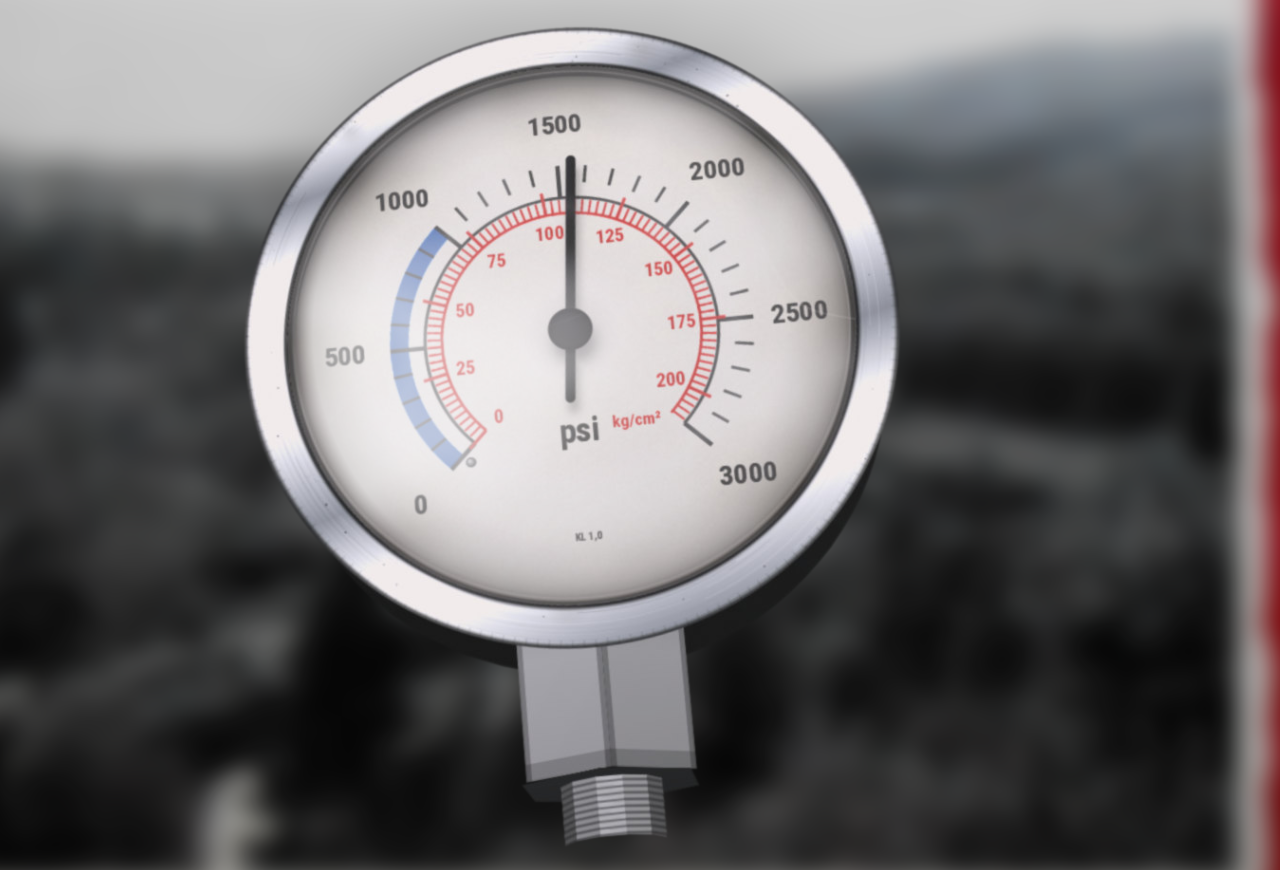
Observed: 1550; psi
